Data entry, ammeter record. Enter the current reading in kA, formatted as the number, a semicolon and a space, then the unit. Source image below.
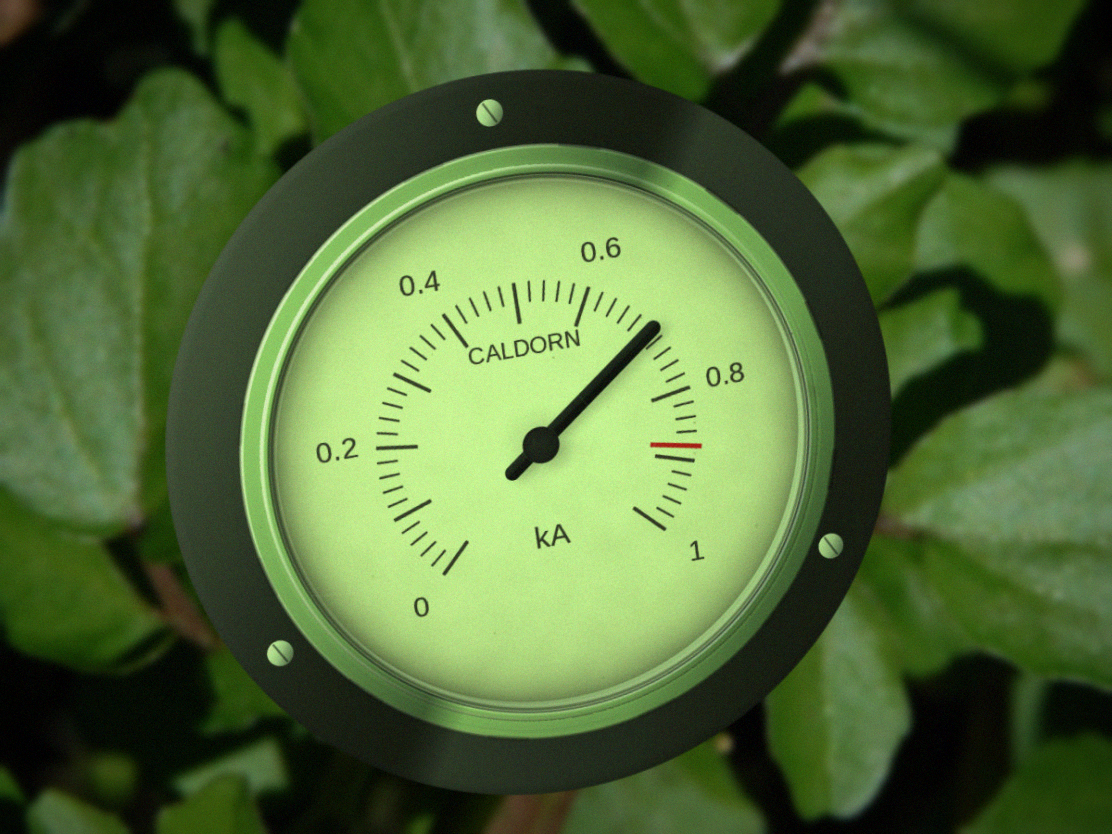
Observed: 0.7; kA
